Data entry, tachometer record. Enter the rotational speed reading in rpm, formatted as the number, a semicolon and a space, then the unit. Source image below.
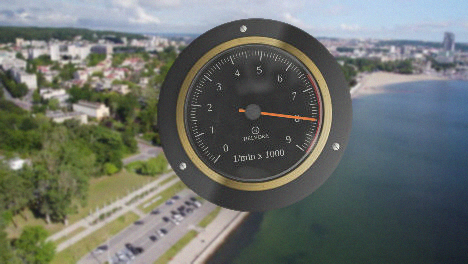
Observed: 8000; rpm
